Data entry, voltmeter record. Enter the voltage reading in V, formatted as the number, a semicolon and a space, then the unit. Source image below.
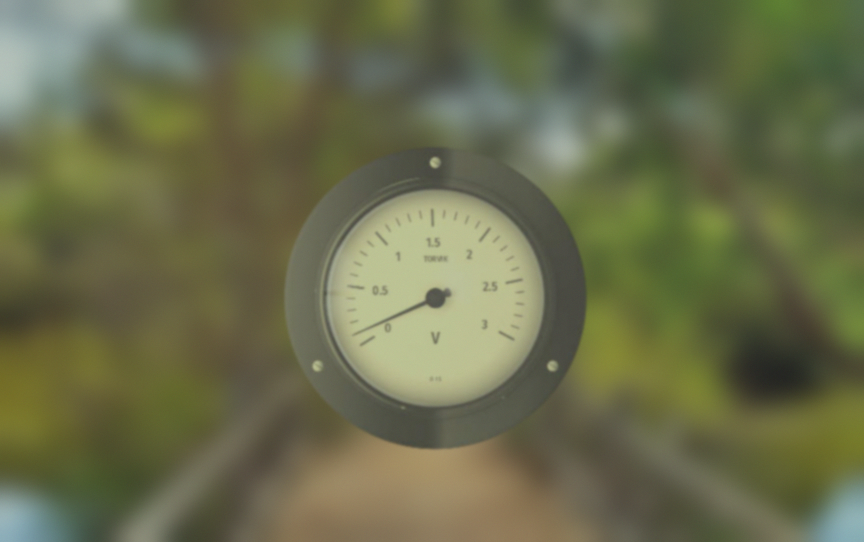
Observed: 0.1; V
